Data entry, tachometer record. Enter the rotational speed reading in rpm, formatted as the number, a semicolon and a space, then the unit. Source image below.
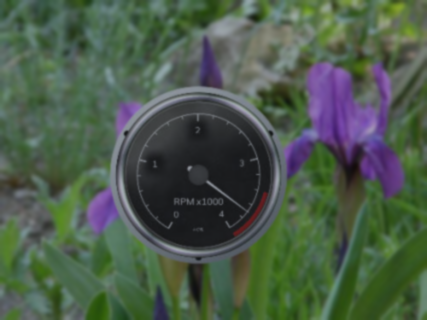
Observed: 3700; rpm
